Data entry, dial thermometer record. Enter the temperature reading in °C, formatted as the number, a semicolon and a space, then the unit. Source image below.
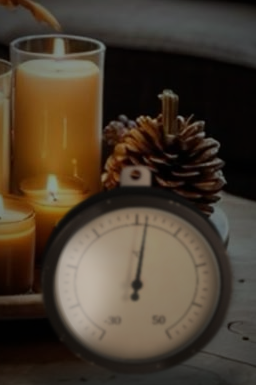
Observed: 12; °C
